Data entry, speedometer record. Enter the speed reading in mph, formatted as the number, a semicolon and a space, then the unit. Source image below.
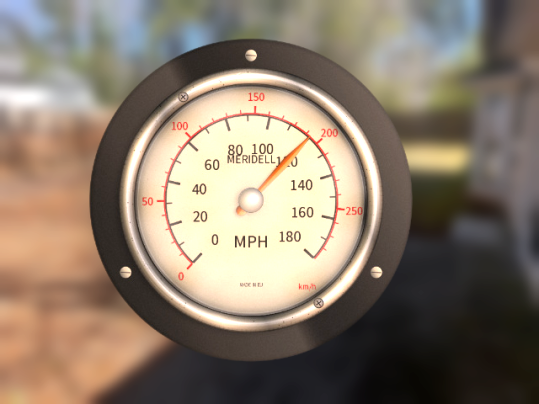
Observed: 120; mph
